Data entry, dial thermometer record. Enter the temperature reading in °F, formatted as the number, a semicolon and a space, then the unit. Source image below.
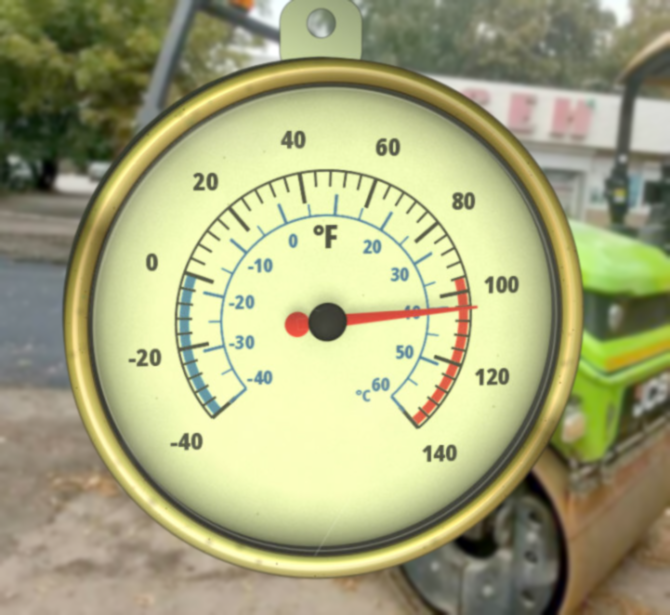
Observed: 104; °F
